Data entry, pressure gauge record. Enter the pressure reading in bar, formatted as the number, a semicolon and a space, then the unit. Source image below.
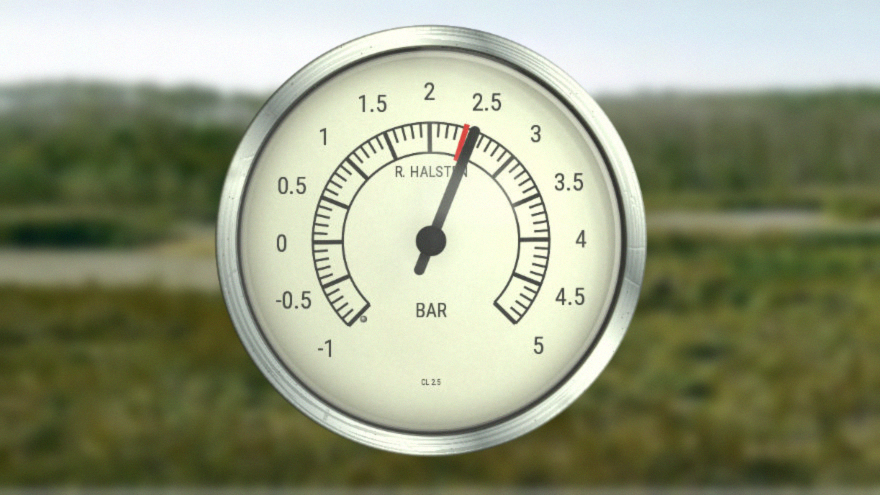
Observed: 2.5; bar
